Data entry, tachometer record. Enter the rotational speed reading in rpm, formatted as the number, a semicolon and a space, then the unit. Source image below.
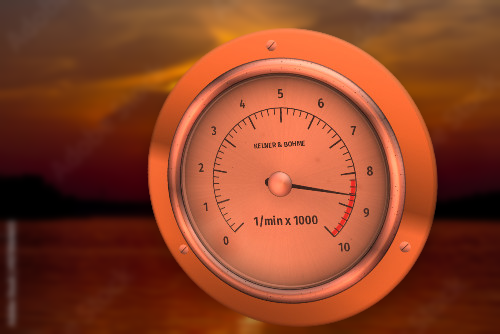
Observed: 8600; rpm
